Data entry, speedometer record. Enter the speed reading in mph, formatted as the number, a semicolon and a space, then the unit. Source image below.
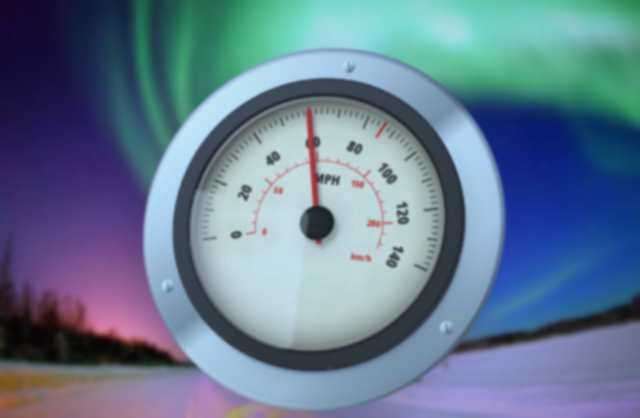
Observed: 60; mph
